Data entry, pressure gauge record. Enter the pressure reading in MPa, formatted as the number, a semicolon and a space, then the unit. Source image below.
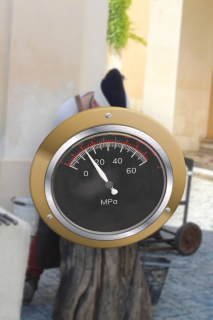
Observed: 15; MPa
